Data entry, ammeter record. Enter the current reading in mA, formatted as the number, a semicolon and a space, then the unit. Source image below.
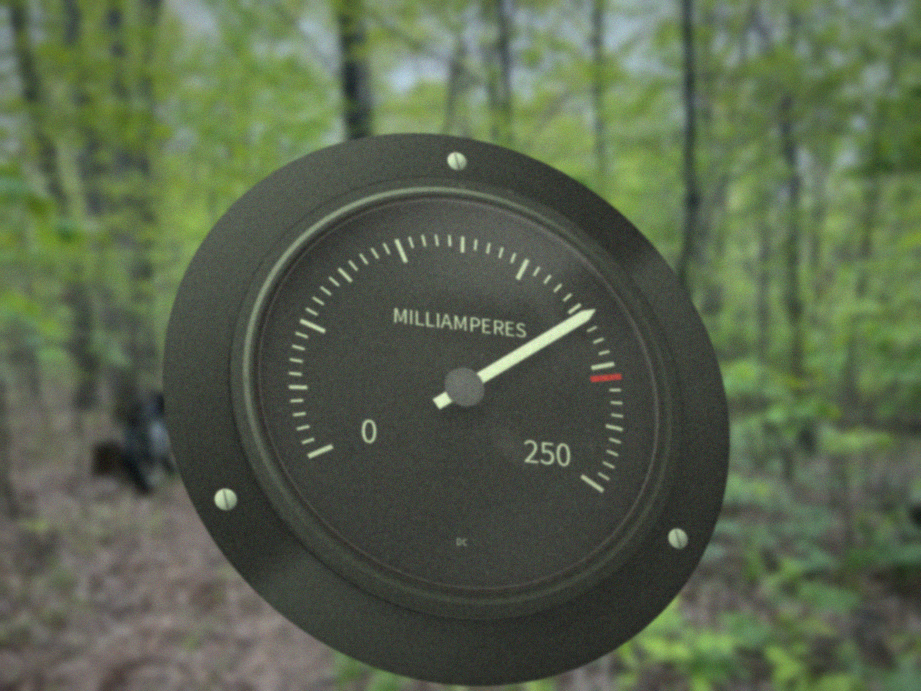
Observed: 180; mA
